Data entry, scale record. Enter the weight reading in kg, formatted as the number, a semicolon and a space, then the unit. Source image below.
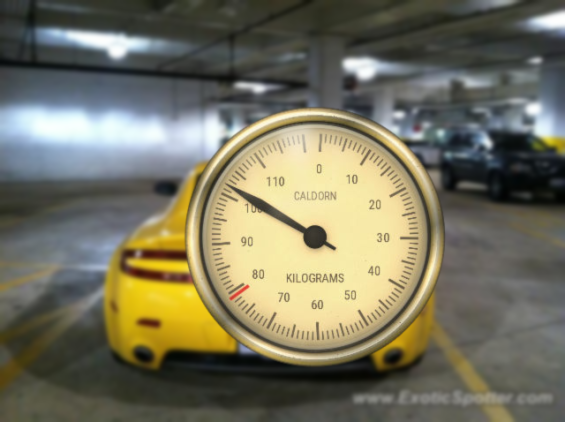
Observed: 102; kg
